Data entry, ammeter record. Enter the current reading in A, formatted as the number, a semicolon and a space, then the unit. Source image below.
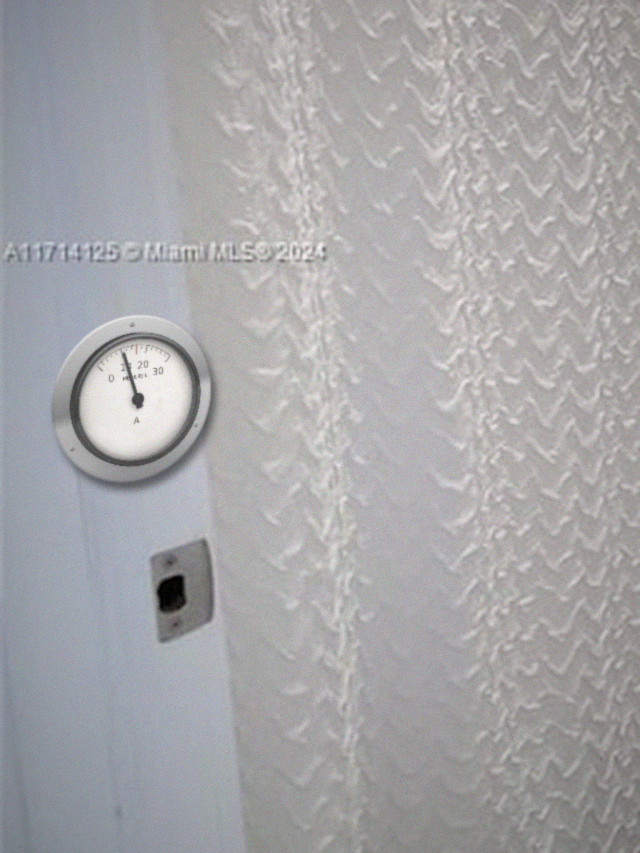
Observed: 10; A
